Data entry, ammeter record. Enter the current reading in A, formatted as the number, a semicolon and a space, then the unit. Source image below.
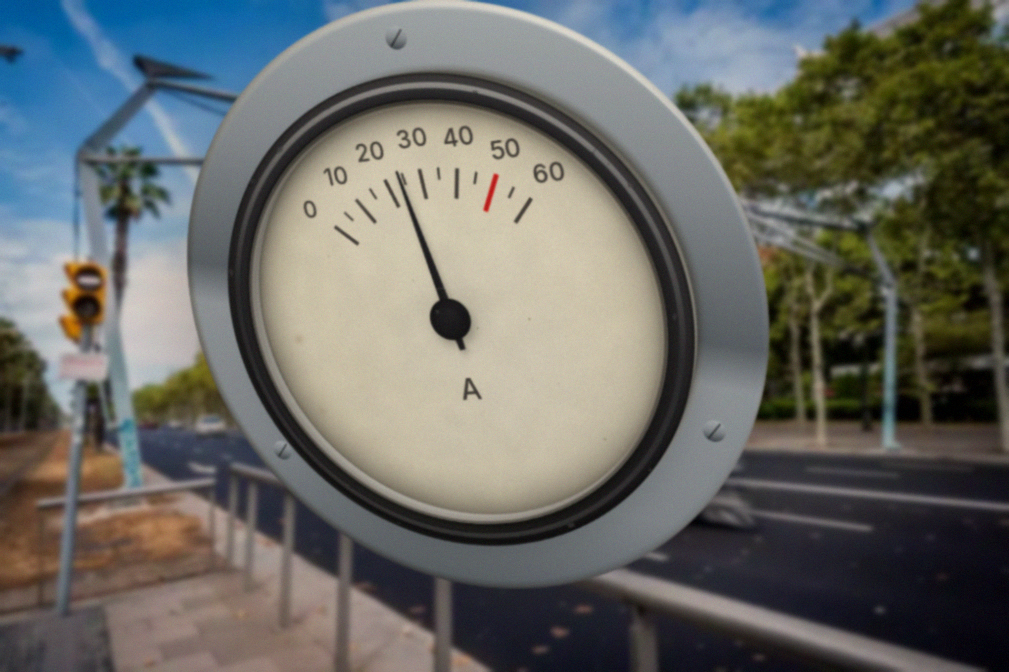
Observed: 25; A
